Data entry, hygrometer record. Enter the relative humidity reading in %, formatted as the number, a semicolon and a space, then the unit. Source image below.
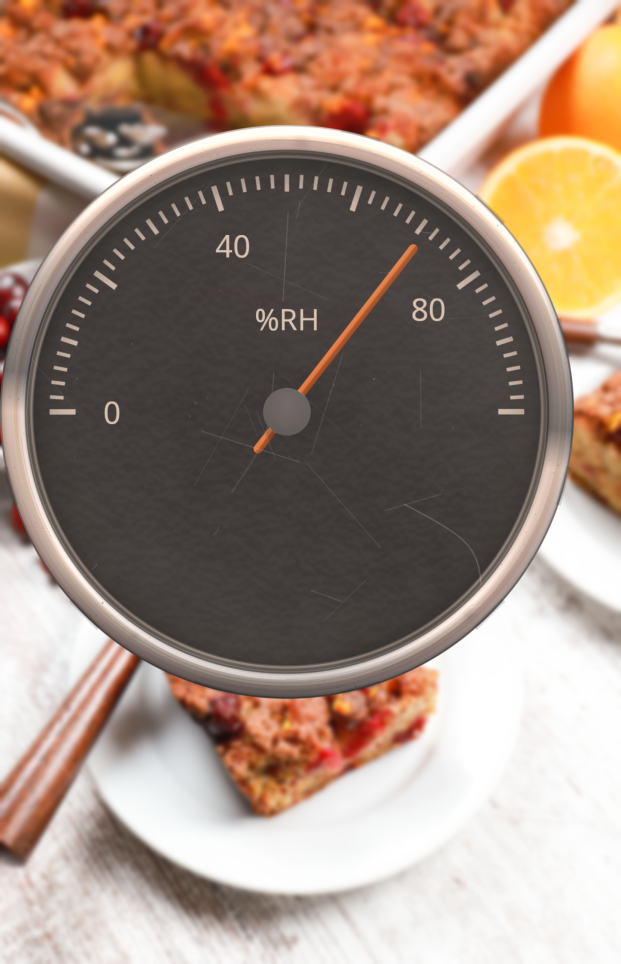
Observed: 71; %
